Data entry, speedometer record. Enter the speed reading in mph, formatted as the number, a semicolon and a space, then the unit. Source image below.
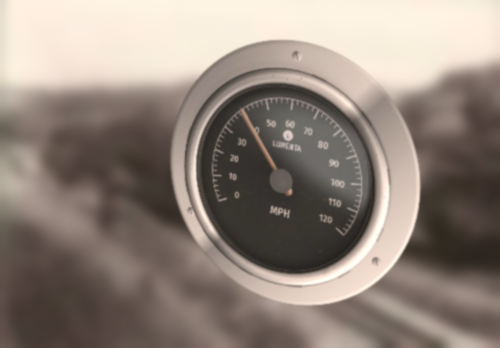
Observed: 40; mph
